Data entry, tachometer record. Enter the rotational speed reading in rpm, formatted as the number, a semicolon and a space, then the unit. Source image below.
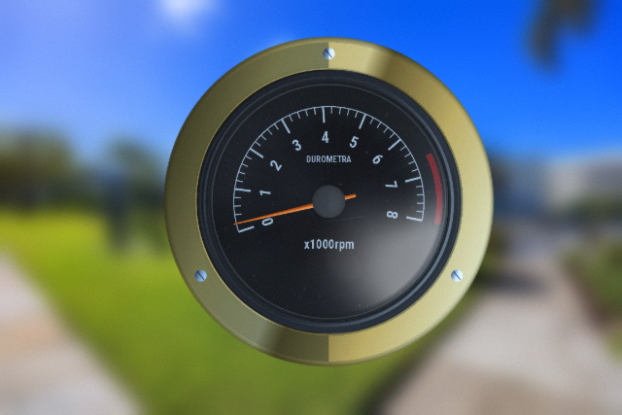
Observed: 200; rpm
